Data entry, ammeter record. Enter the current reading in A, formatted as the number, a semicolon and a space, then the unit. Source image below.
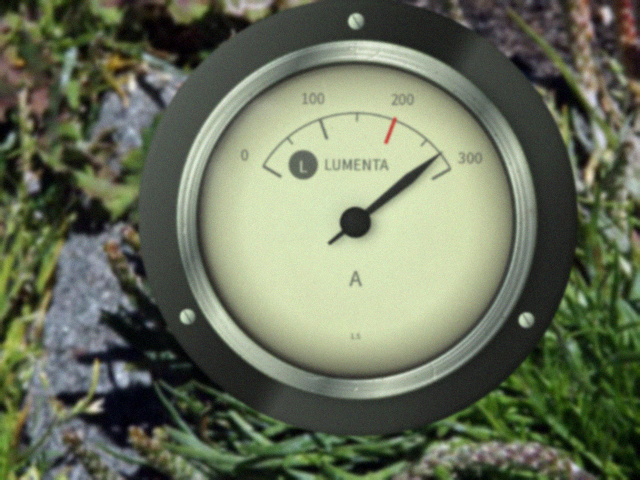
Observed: 275; A
